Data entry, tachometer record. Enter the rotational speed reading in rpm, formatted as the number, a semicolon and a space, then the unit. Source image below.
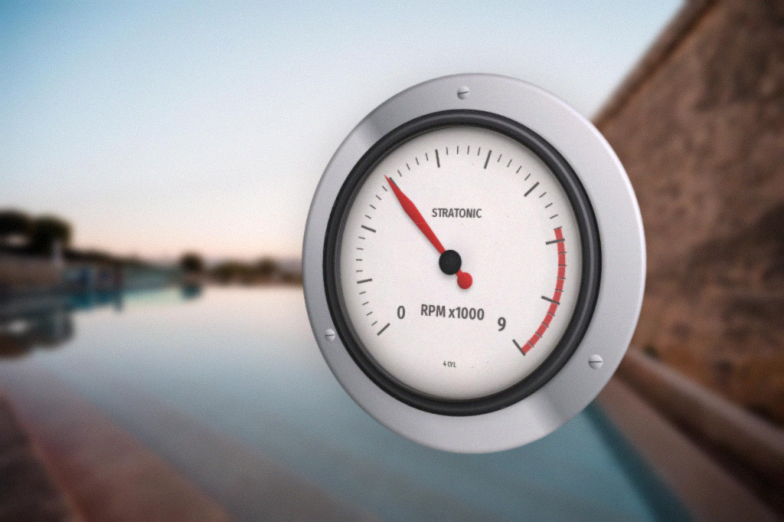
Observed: 3000; rpm
